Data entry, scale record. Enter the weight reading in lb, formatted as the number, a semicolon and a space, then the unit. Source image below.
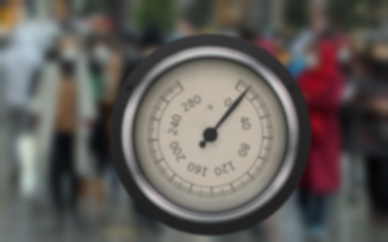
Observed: 10; lb
